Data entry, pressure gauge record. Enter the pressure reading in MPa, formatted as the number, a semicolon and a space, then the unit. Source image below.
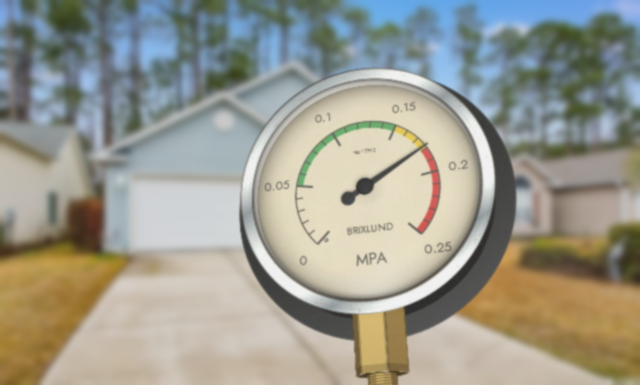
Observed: 0.18; MPa
